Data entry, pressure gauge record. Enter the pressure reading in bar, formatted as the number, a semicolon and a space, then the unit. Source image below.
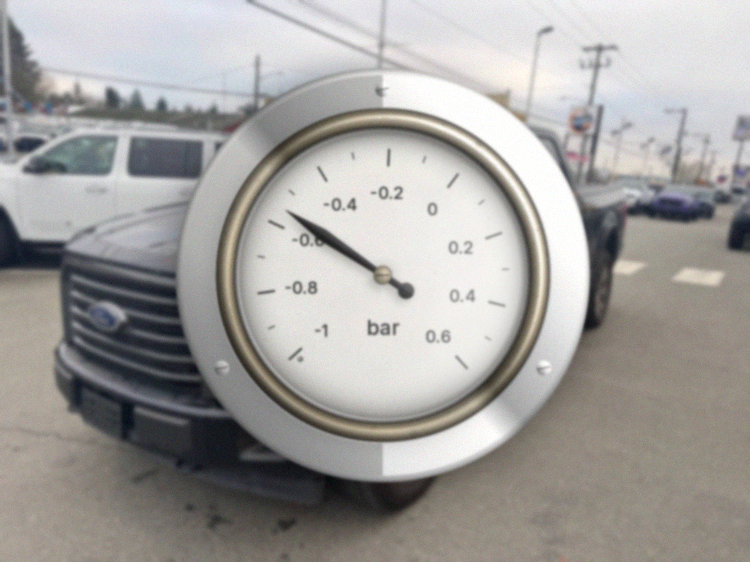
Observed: -0.55; bar
